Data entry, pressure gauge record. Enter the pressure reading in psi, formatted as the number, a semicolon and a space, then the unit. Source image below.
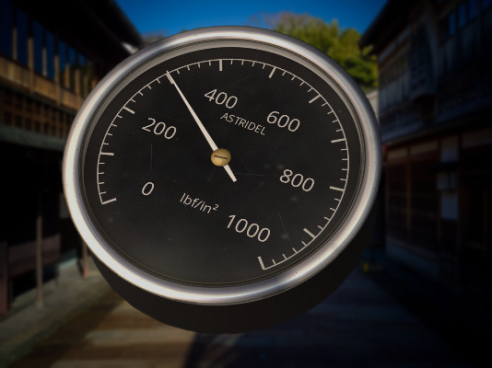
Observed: 300; psi
